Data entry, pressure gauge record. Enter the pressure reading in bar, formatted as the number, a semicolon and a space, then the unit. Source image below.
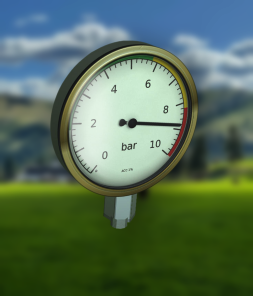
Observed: 8.8; bar
